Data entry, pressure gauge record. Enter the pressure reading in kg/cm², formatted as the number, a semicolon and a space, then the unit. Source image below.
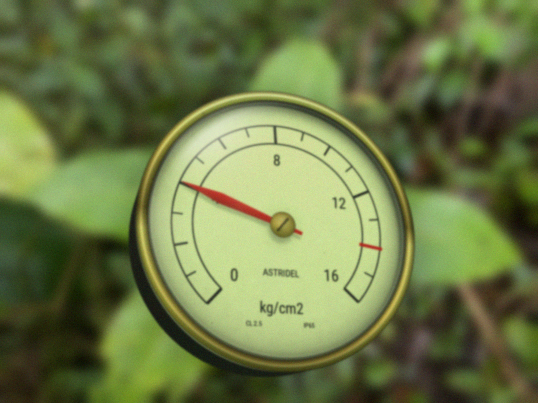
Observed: 4; kg/cm²
